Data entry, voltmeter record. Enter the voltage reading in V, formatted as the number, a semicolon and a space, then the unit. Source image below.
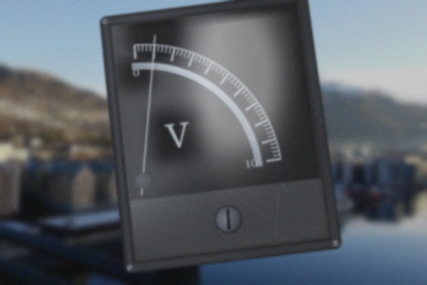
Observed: 1; V
